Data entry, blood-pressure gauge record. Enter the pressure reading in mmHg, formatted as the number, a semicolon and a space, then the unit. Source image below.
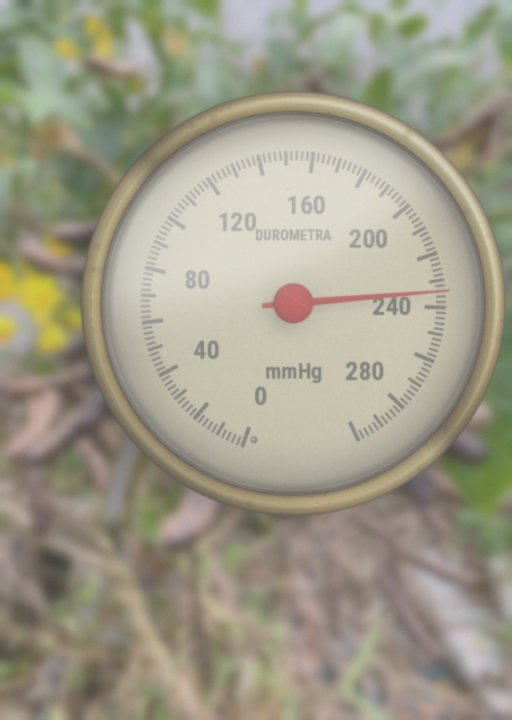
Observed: 234; mmHg
